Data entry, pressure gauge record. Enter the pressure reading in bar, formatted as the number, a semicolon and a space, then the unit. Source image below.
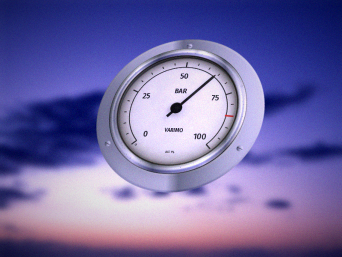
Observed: 65; bar
